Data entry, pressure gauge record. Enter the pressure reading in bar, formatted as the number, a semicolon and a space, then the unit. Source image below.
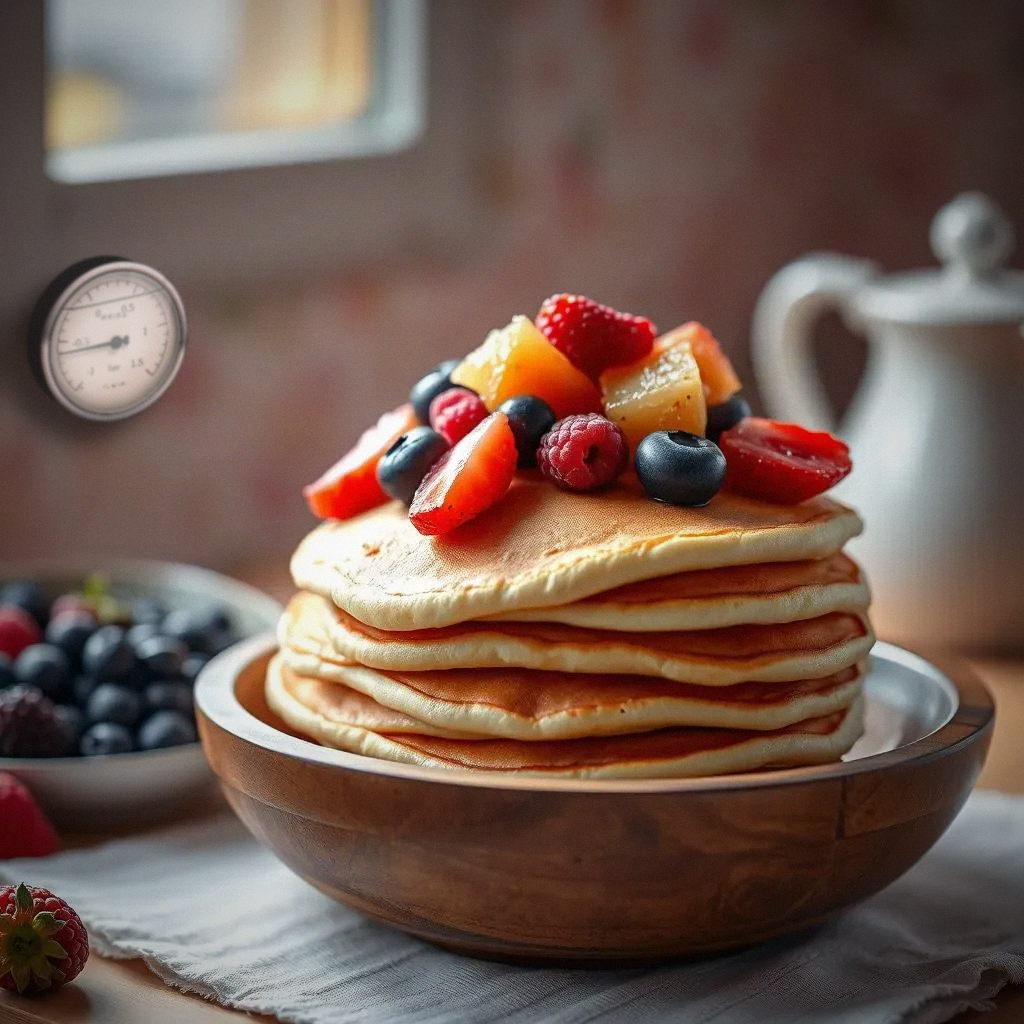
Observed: -0.6; bar
